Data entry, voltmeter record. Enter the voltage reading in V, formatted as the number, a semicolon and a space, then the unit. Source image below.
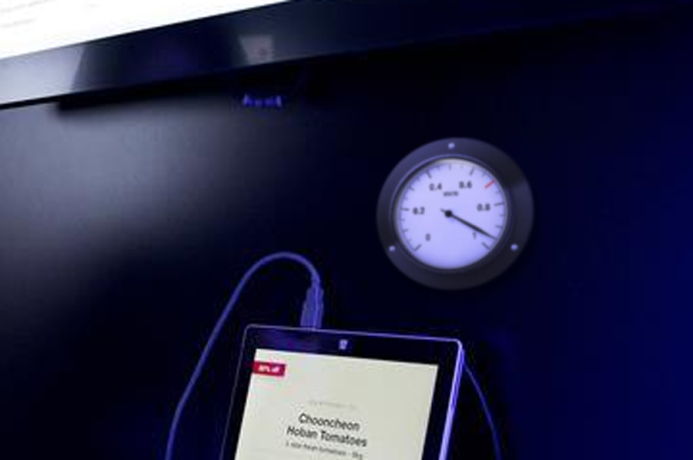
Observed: 0.95; V
